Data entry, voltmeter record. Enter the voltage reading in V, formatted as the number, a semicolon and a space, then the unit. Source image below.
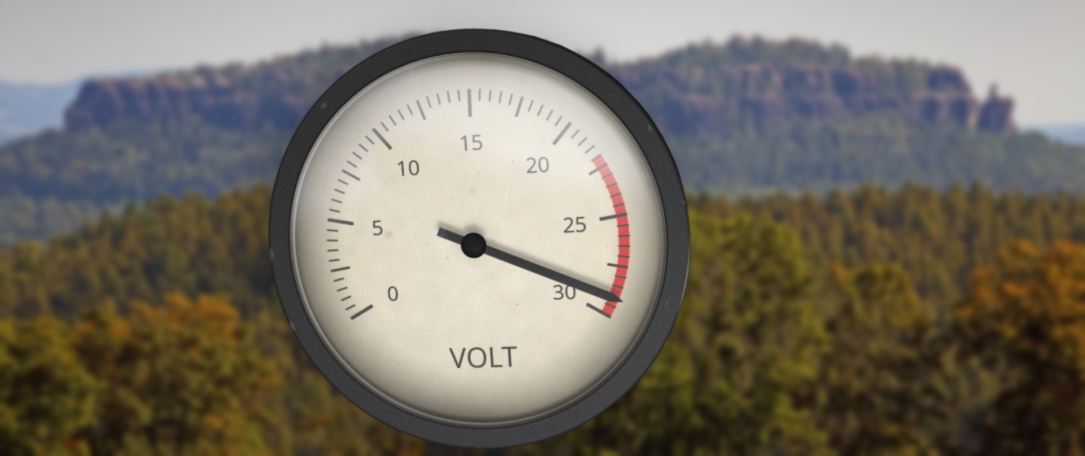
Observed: 29; V
